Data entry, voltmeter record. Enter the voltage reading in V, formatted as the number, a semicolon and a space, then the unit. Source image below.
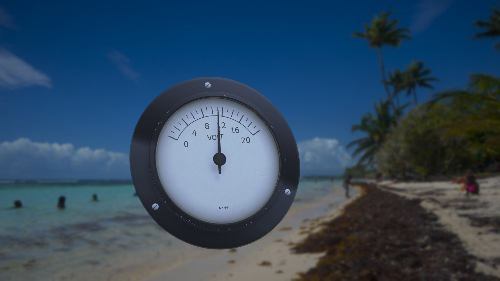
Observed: 11; V
